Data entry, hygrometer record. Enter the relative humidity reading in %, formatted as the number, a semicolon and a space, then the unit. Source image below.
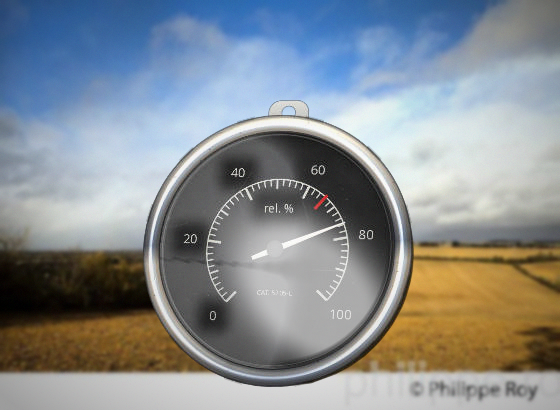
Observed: 76; %
